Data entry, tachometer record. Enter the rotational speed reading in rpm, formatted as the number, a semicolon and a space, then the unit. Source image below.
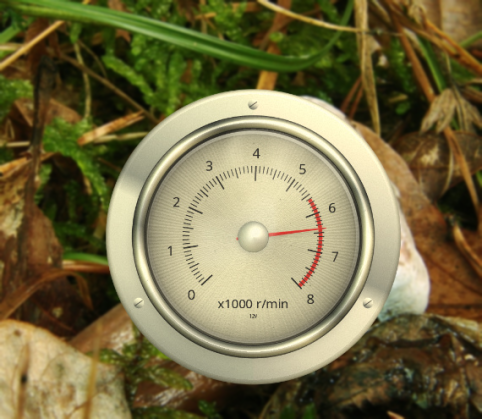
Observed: 6400; rpm
